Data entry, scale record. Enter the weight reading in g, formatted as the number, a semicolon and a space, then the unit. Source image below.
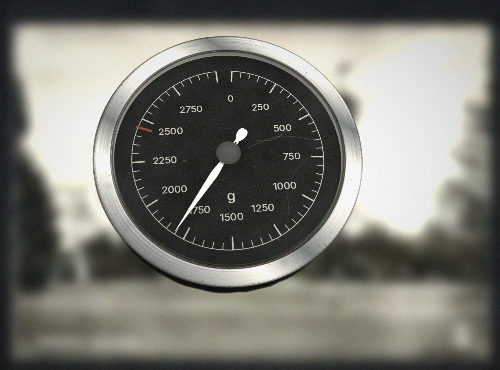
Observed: 1800; g
